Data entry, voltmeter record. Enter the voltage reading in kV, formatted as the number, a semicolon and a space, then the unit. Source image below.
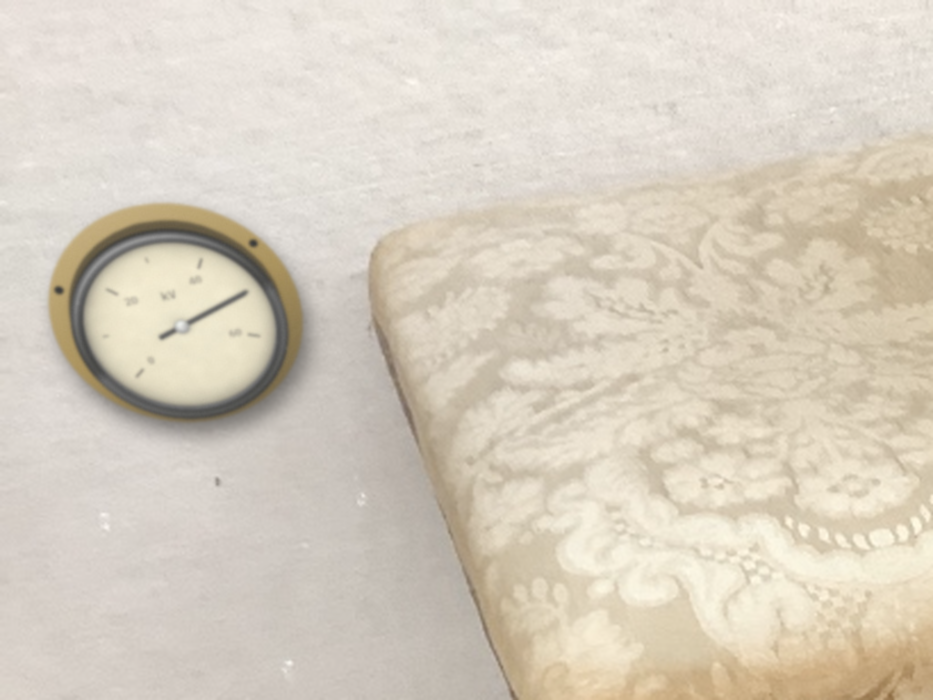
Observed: 50; kV
